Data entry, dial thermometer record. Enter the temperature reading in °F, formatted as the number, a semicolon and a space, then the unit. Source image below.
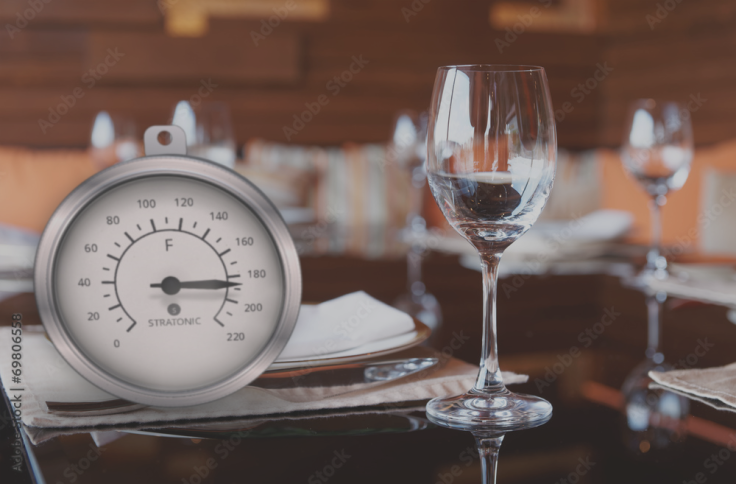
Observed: 185; °F
